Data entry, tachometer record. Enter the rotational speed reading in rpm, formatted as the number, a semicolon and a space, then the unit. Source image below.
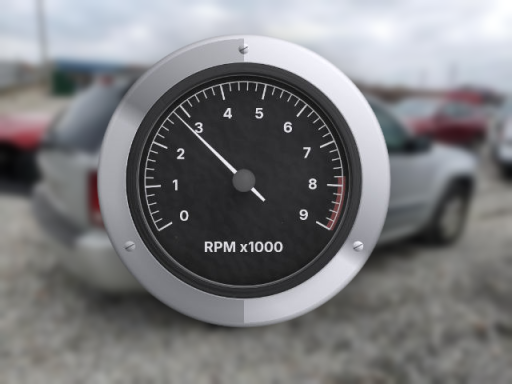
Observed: 2800; rpm
